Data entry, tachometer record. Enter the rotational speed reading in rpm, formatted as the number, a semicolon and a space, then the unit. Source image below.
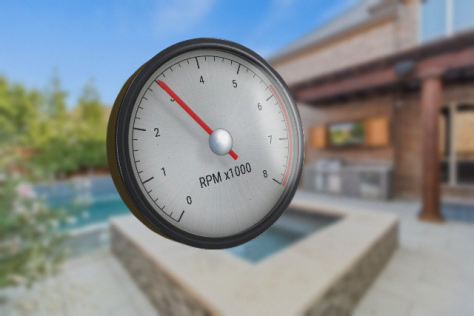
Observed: 3000; rpm
